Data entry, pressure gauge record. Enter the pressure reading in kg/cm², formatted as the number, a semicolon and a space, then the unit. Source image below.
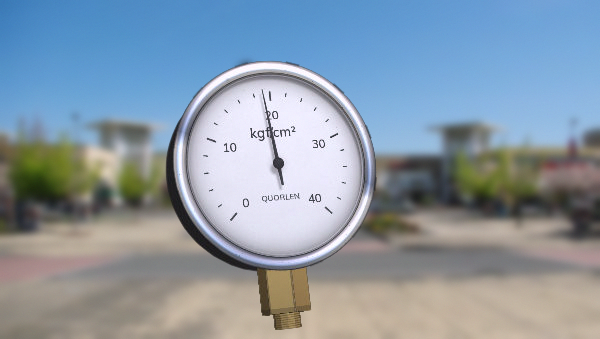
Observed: 19; kg/cm²
